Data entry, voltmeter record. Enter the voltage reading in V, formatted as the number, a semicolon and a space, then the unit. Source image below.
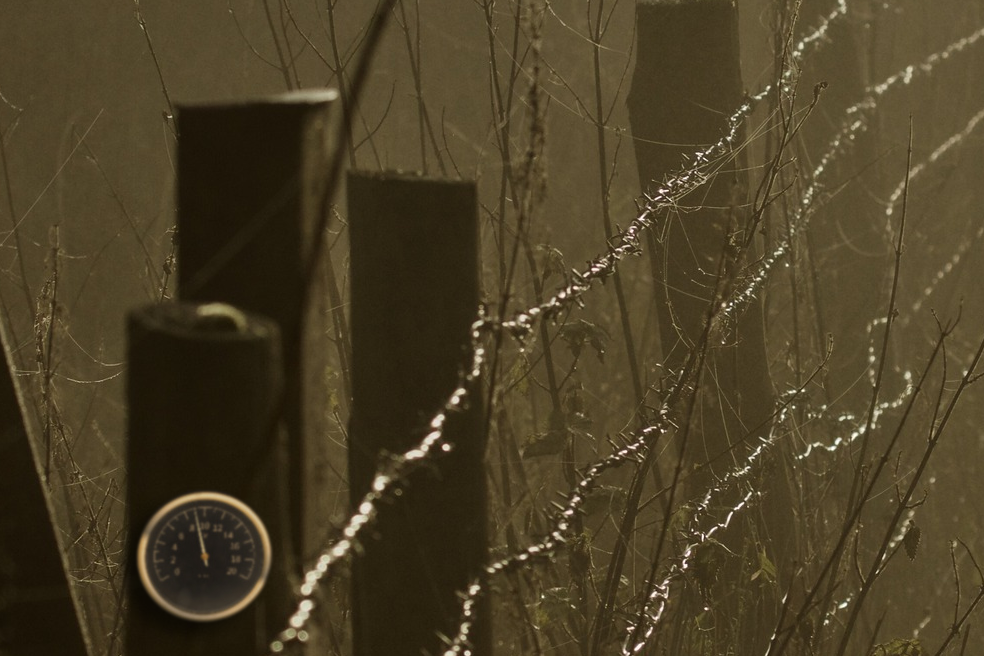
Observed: 9; V
